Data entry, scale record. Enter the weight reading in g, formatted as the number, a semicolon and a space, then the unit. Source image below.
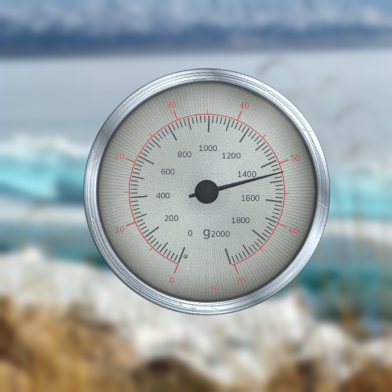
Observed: 1460; g
